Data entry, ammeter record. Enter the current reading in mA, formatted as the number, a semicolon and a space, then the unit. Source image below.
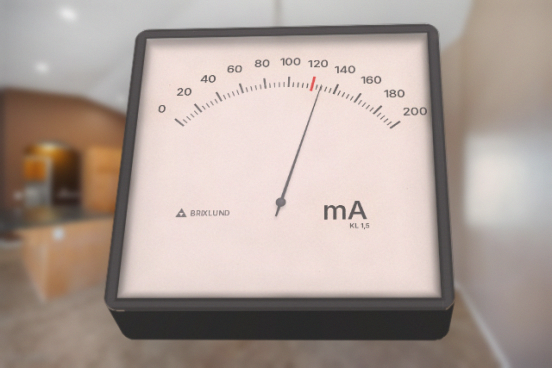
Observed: 128; mA
